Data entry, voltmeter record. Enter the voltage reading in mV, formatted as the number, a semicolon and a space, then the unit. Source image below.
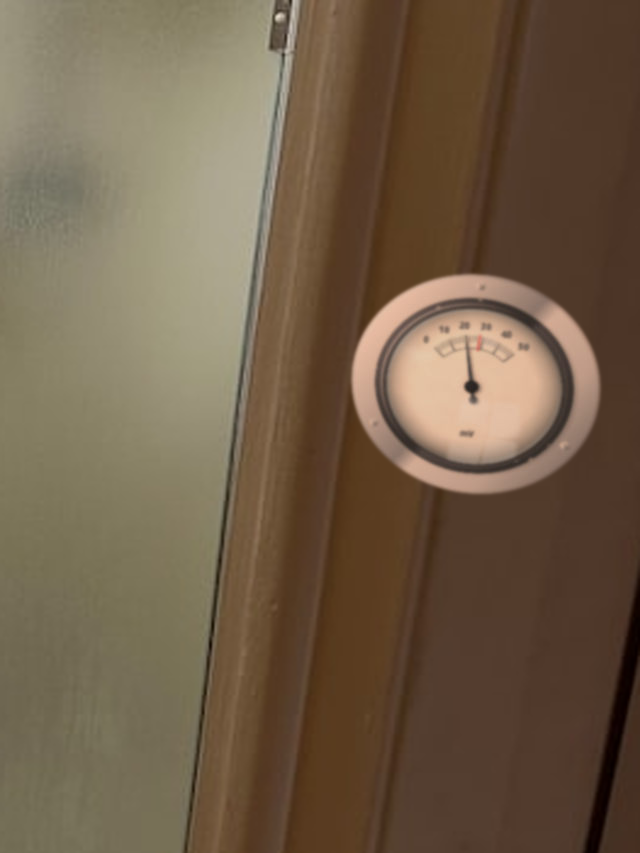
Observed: 20; mV
